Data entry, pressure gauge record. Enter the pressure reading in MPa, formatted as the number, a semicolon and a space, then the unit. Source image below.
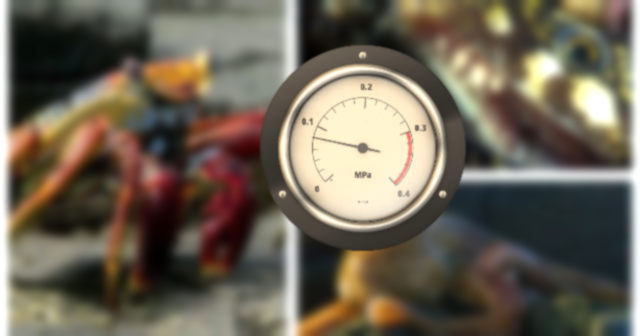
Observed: 0.08; MPa
